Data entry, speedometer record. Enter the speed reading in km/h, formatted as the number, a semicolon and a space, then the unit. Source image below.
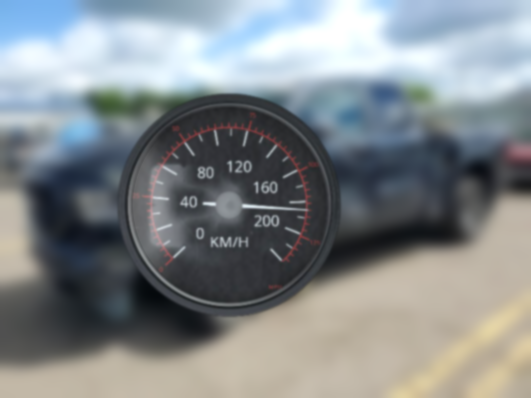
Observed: 185; km/h
